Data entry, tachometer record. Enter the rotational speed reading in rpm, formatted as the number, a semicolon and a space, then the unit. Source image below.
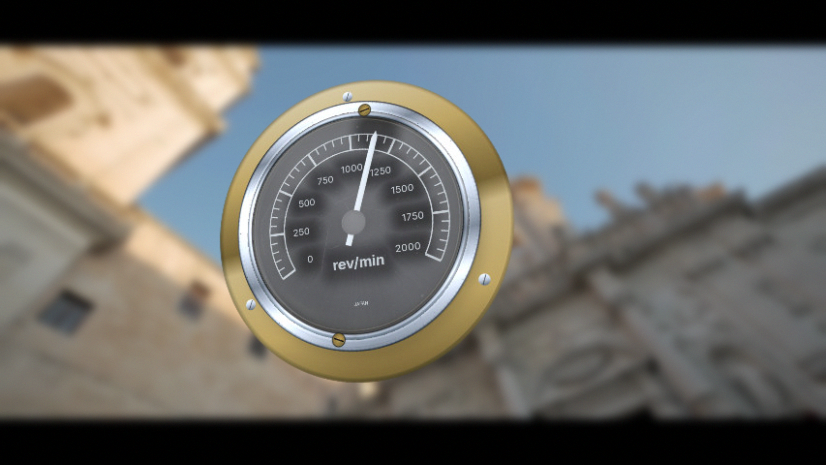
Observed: 1150; rpm
